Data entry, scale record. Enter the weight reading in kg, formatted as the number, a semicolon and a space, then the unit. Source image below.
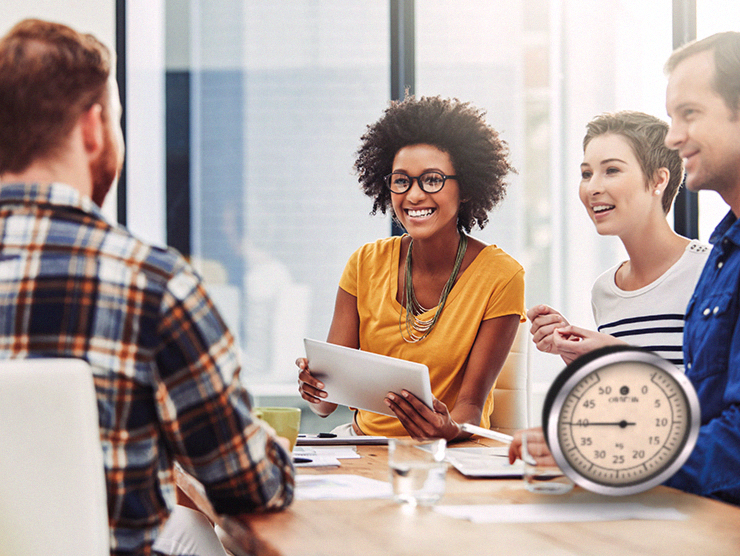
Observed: 40; kg
